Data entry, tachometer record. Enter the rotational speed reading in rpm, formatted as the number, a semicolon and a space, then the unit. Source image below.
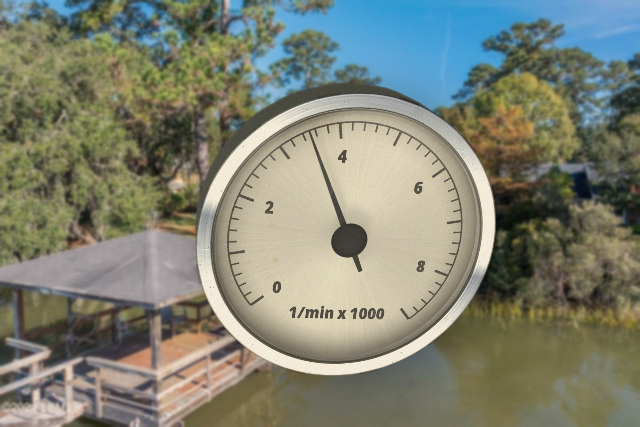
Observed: 3500; rpm
